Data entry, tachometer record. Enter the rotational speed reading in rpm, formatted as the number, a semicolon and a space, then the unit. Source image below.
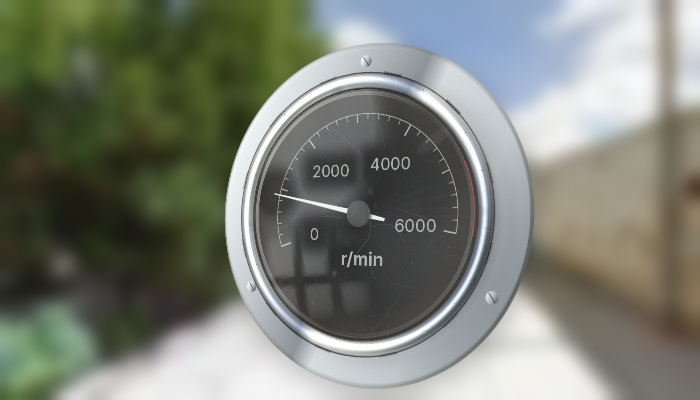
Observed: 900; rpm
